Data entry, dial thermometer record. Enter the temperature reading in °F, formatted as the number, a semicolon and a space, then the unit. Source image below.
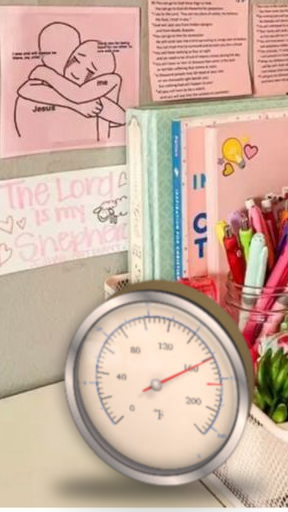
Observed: 160; °F
